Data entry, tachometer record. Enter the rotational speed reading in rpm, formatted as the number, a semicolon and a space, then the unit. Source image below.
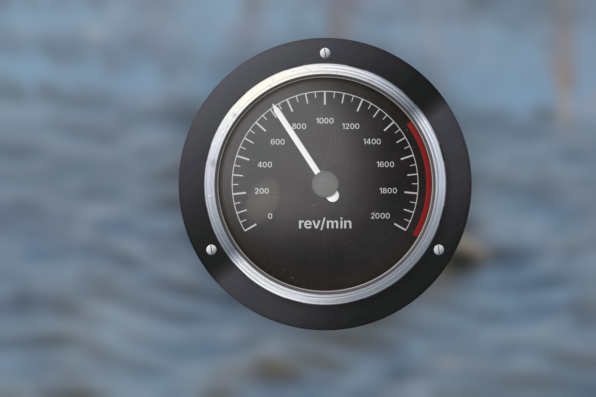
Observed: 725; rpm
